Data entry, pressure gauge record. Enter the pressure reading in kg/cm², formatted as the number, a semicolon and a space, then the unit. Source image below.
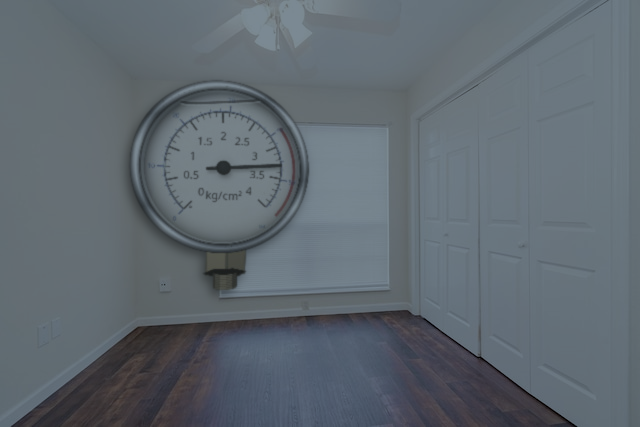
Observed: 3.3; kg/cm²
